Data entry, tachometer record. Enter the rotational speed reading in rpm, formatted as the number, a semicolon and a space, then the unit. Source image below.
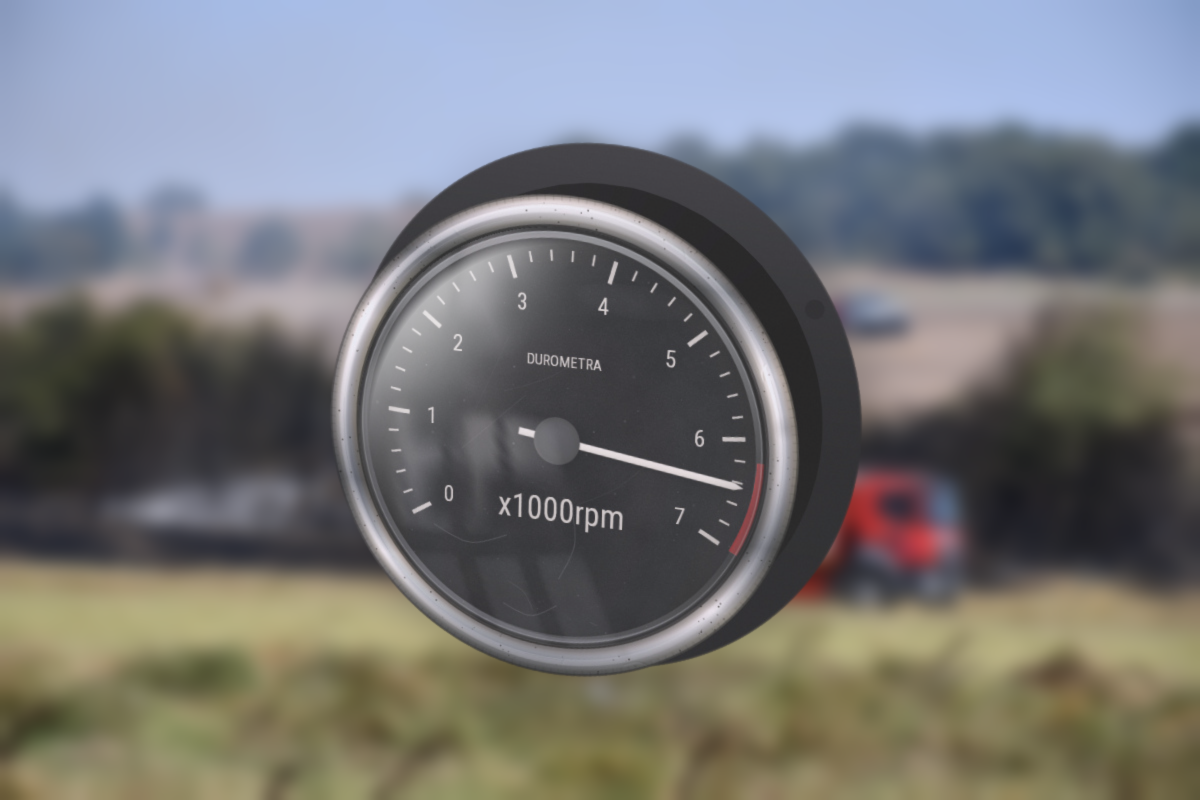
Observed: 6400; rpm
